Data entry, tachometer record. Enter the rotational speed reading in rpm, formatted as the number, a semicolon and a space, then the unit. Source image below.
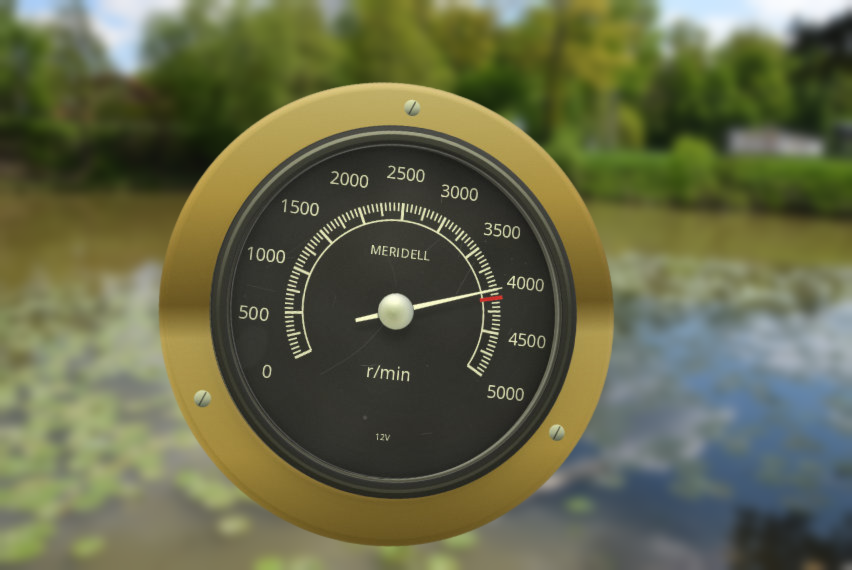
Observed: 4000; rpm
